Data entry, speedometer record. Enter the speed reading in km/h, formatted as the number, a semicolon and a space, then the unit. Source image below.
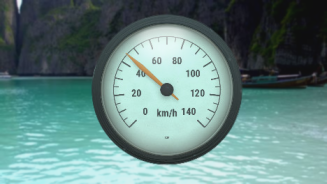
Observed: 45; km/h
